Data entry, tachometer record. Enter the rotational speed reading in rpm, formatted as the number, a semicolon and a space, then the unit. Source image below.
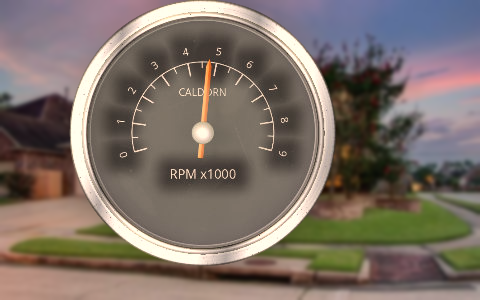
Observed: 4750; rpm
